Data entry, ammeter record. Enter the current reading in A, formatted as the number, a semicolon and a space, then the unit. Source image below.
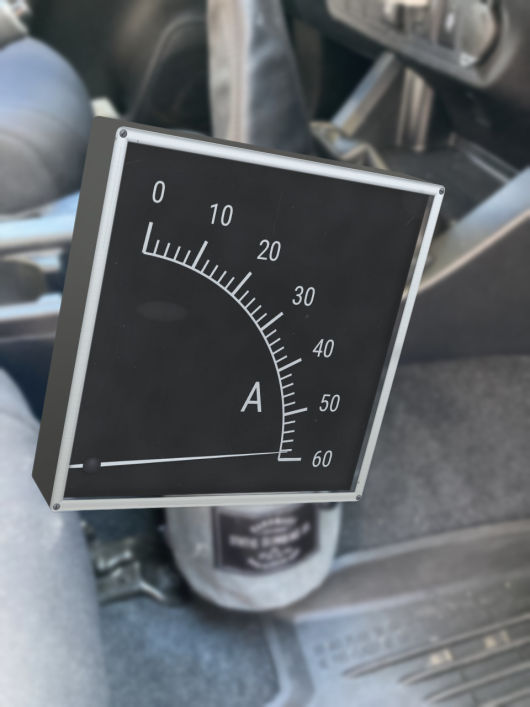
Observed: 58; A
